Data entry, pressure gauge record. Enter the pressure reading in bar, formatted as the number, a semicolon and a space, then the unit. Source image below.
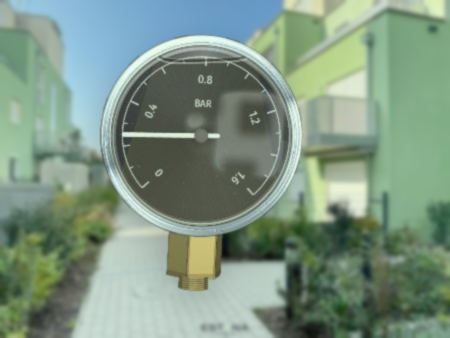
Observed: 0.25; bar
